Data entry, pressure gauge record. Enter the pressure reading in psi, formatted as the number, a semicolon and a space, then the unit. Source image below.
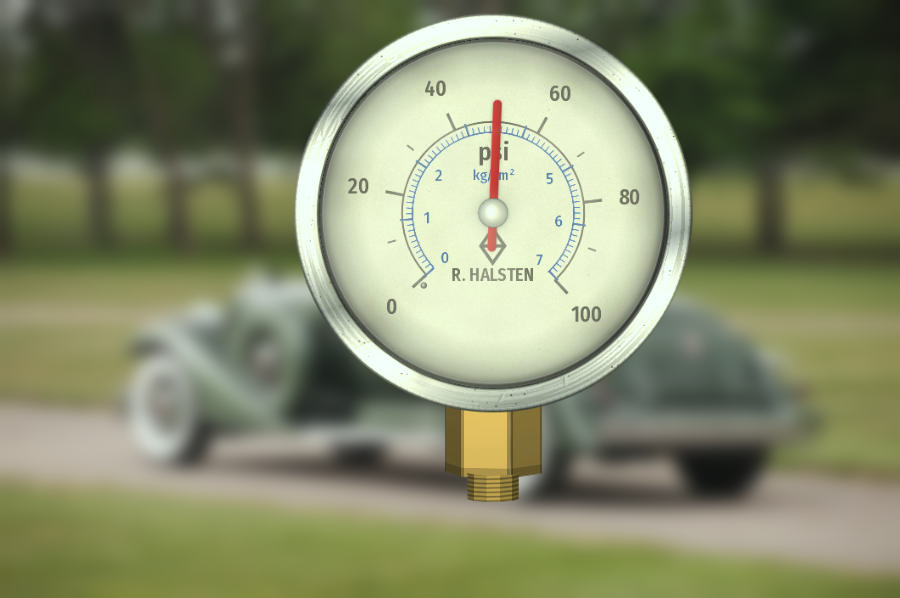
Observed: 50; psi
